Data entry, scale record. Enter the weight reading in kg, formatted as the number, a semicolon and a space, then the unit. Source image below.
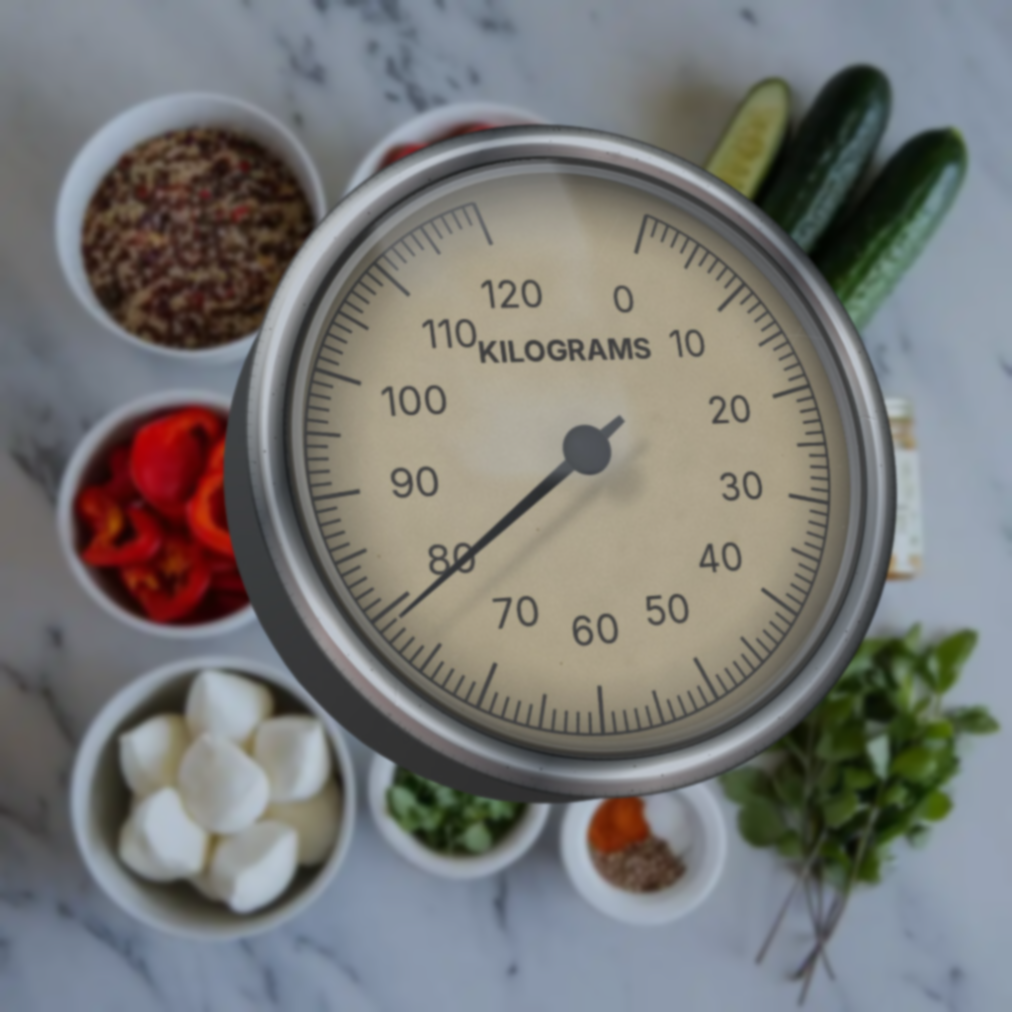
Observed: 79; kg
